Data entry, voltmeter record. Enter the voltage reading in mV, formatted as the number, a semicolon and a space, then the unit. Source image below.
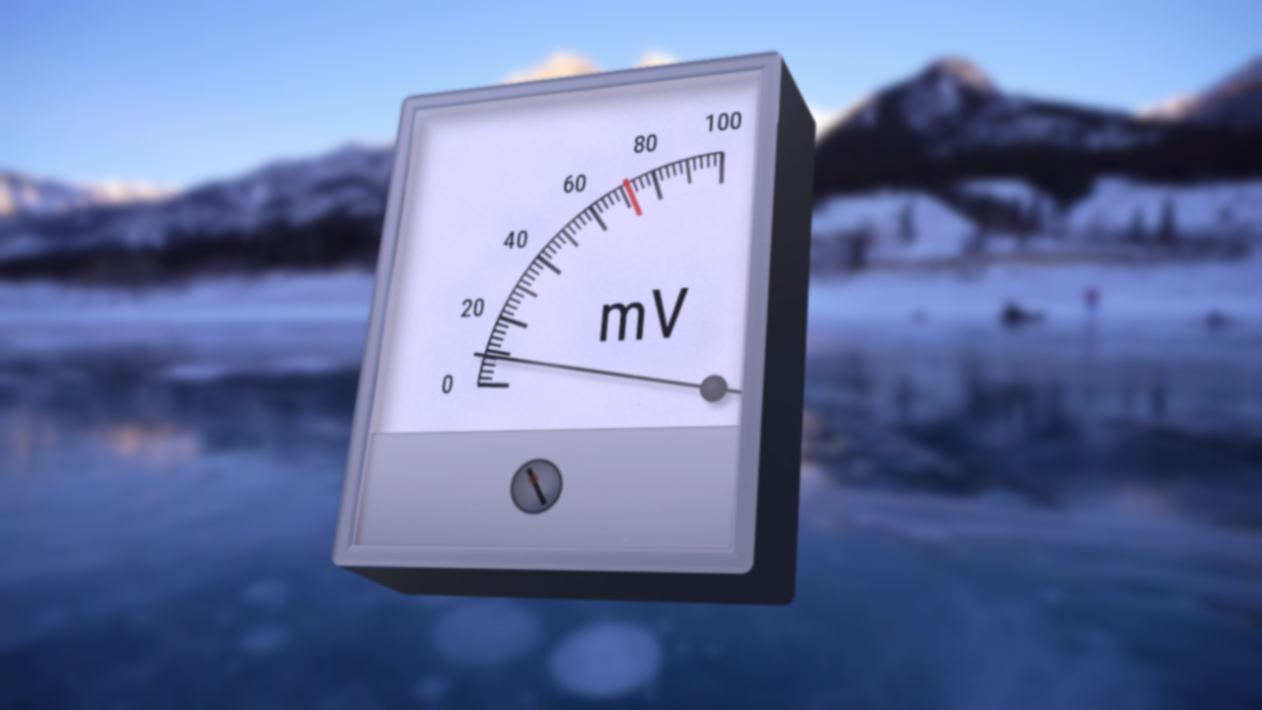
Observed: 8; mV
